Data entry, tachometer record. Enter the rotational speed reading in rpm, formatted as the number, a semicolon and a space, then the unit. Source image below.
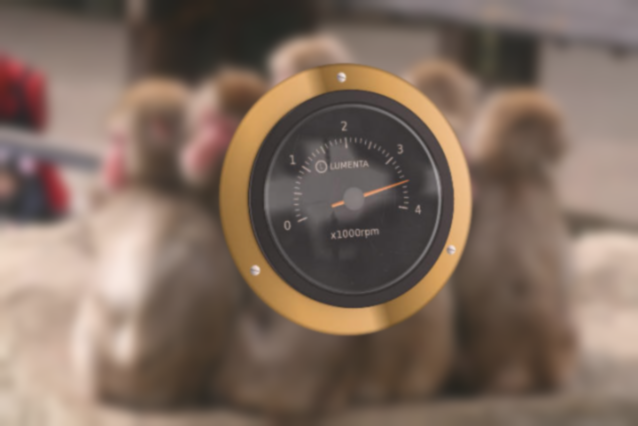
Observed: 3500; rpm
